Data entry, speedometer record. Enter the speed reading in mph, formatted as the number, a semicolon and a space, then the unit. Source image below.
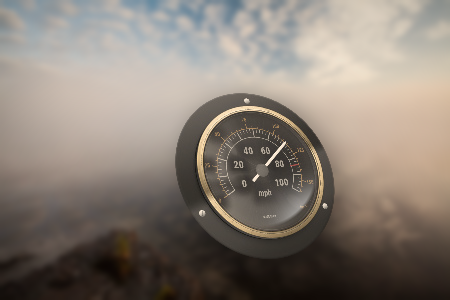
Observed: 70; mph
